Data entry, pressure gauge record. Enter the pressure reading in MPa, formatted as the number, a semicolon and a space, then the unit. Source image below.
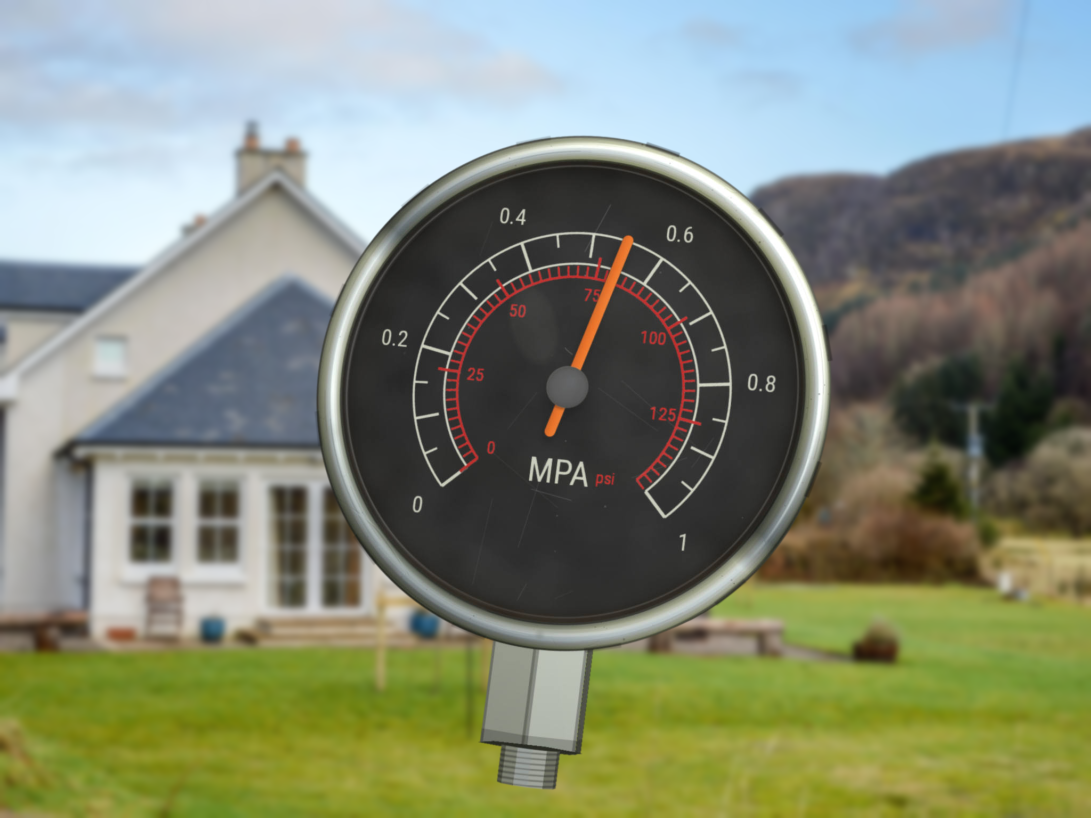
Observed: 0.55; MPa
